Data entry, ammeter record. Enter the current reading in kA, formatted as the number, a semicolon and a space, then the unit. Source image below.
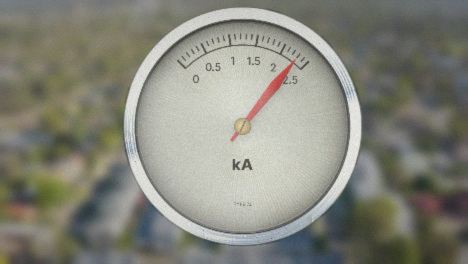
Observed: 2.3; kA
